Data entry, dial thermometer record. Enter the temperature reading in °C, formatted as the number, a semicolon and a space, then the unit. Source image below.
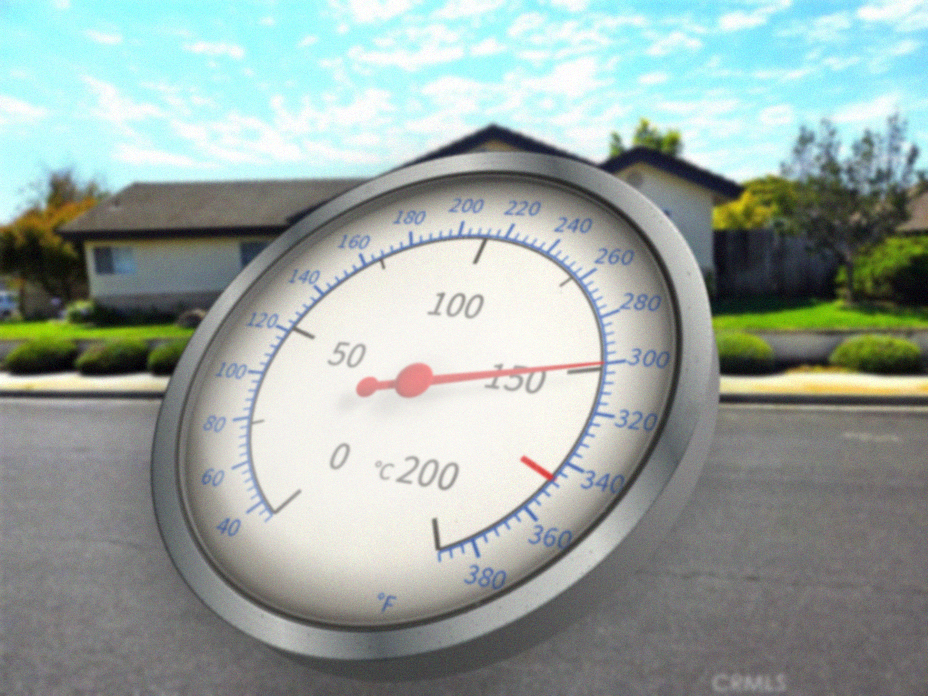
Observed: 150; °C
